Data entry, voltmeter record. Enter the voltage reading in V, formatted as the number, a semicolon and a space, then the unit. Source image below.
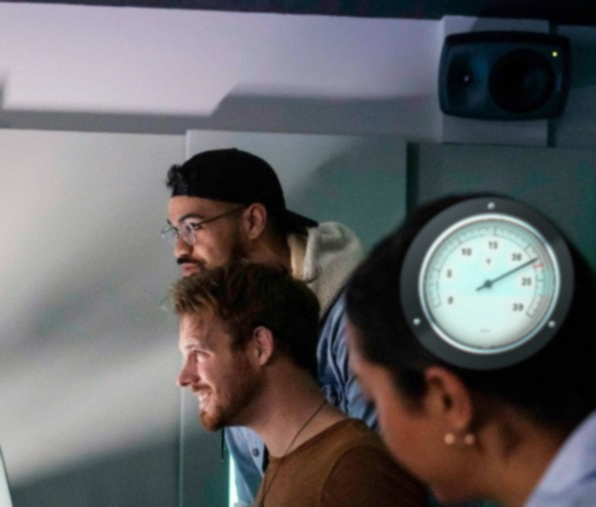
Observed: 22; V
